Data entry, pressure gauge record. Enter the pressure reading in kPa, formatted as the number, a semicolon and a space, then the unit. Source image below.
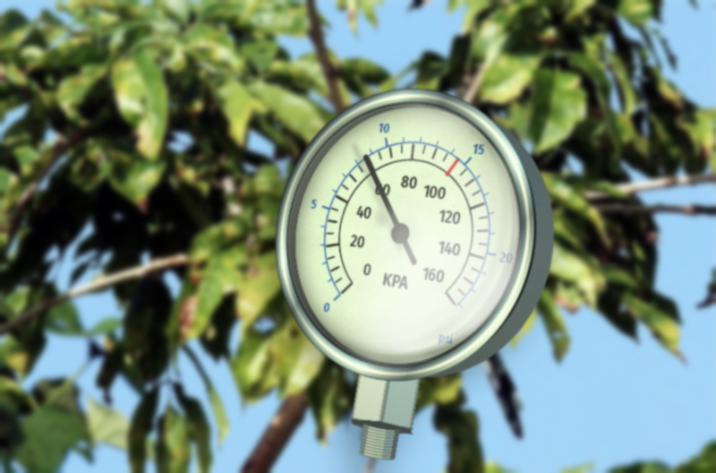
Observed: 60; kPa
